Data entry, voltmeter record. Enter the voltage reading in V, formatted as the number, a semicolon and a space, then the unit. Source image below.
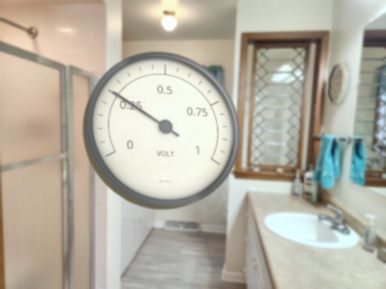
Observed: 0.25; V
